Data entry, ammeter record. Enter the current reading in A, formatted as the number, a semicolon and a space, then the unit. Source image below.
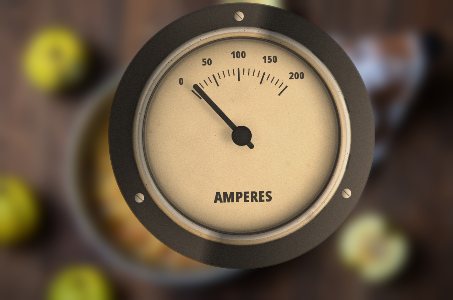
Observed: 10; A
